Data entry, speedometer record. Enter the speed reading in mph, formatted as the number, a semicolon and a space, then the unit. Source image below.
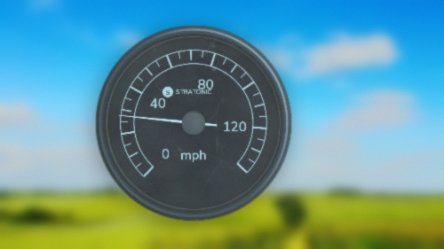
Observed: 27.5; mph
